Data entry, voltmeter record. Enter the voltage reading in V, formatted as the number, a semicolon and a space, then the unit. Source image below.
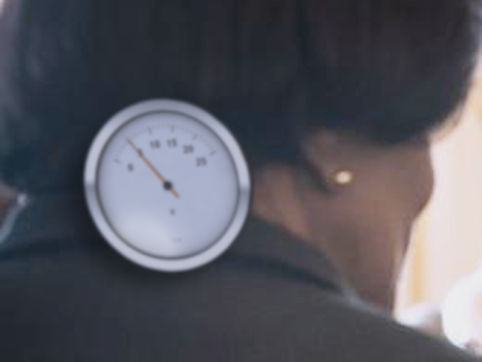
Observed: 5; V
